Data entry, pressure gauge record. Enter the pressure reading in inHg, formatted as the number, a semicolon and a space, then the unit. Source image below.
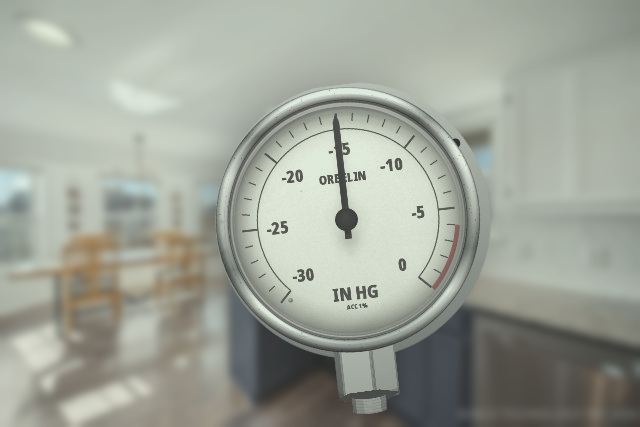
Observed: -15; inHg
